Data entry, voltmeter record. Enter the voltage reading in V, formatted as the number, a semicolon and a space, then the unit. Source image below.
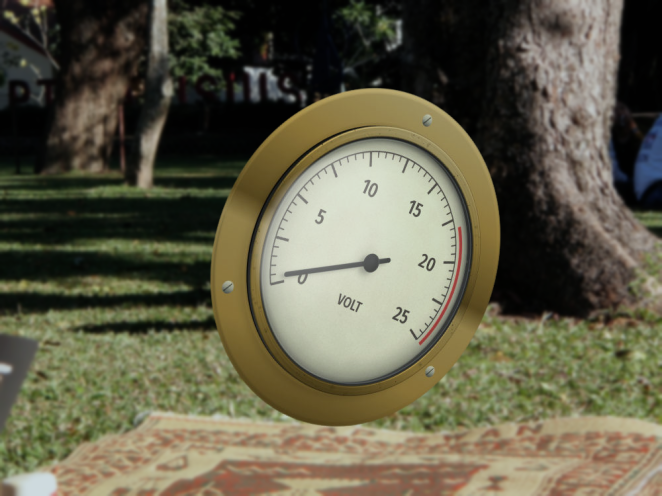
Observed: 0.5; V
